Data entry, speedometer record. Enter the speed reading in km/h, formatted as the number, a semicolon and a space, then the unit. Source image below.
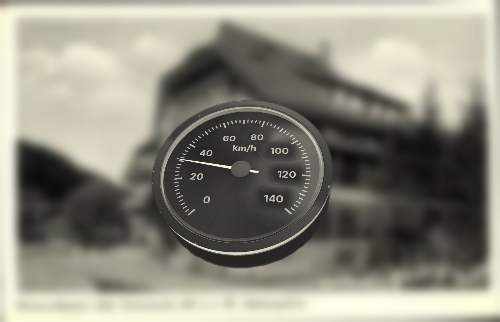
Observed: 30; km/h
